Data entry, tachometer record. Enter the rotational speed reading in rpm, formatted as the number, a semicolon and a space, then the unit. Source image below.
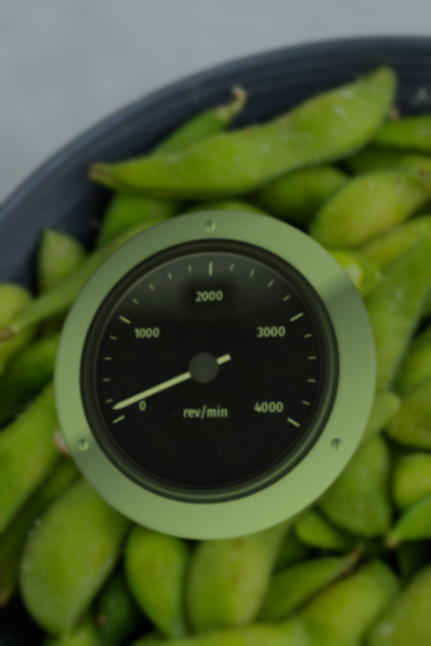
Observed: 100; rpm
